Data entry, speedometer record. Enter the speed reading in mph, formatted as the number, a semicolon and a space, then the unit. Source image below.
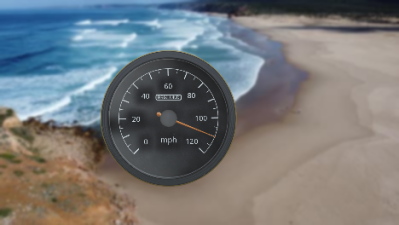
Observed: 110; mph
